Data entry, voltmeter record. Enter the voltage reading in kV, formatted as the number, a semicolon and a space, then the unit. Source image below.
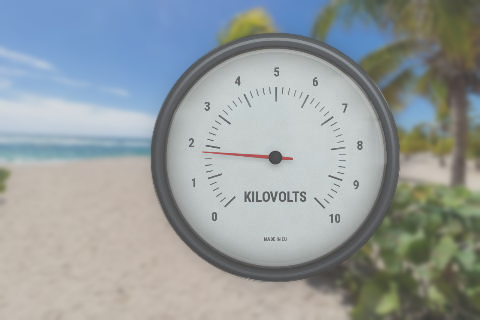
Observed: 1.8; kV
